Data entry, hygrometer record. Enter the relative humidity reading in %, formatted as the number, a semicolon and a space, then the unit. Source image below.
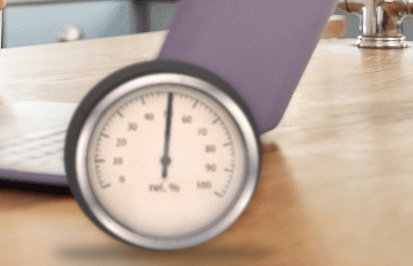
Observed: 50; %
